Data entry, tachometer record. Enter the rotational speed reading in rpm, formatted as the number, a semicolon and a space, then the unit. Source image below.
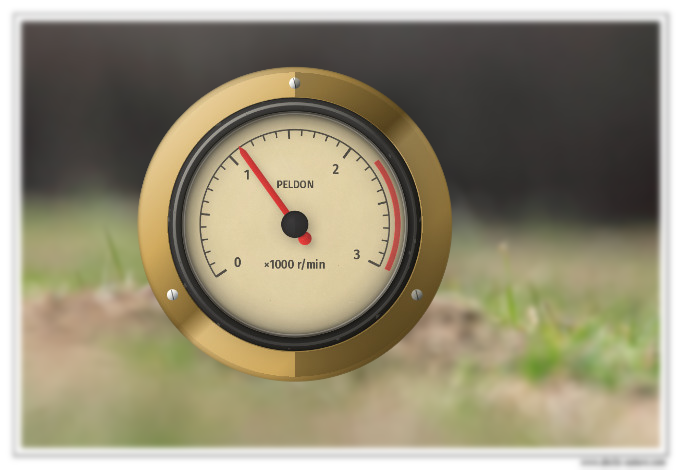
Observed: 1100; rpm
